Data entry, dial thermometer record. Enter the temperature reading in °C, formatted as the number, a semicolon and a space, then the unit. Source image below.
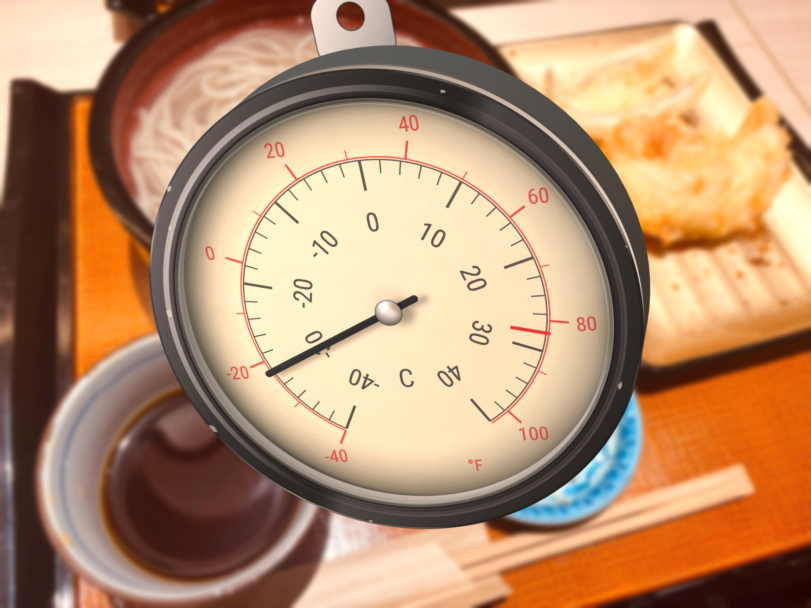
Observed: -30; °C
